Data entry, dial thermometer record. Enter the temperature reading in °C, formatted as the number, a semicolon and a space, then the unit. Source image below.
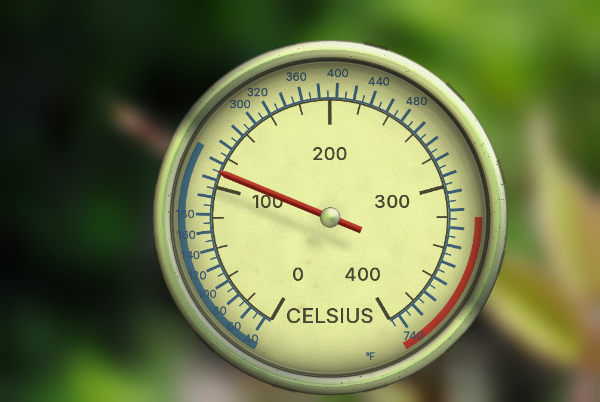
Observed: 110; °C
